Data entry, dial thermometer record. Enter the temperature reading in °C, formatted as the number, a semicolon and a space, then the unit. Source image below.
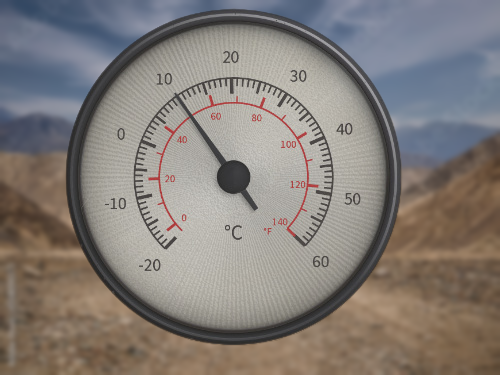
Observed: 10; °C
